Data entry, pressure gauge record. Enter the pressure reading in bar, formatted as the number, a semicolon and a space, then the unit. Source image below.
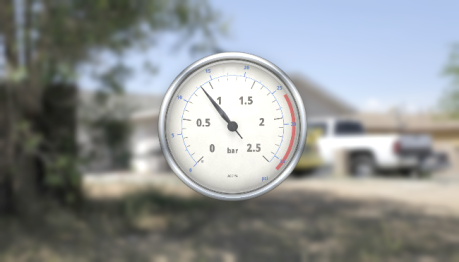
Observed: 0.9; bar
